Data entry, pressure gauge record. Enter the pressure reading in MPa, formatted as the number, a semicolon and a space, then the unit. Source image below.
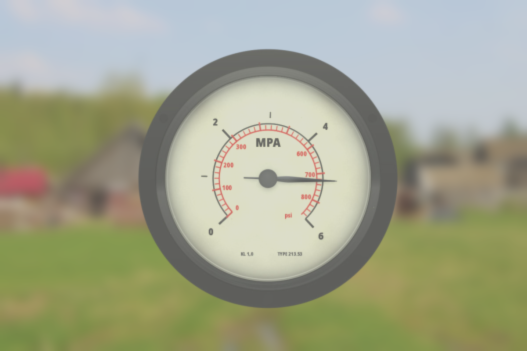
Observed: 5; MPa
